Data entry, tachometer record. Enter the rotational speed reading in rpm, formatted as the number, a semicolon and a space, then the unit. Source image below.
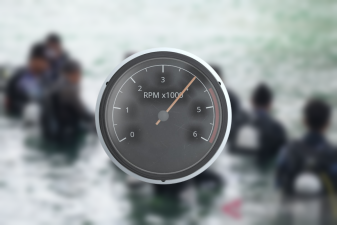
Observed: 4000; rpm
